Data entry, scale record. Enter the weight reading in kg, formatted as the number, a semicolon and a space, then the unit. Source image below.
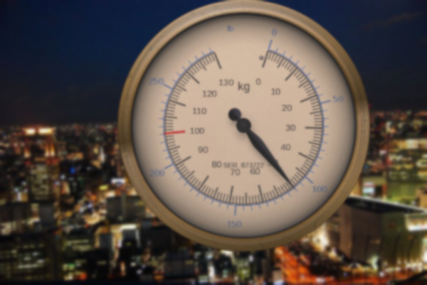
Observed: 50; kg
